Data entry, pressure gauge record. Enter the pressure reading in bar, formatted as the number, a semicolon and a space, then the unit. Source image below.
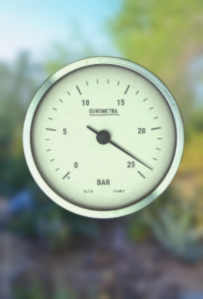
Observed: 24; bar
